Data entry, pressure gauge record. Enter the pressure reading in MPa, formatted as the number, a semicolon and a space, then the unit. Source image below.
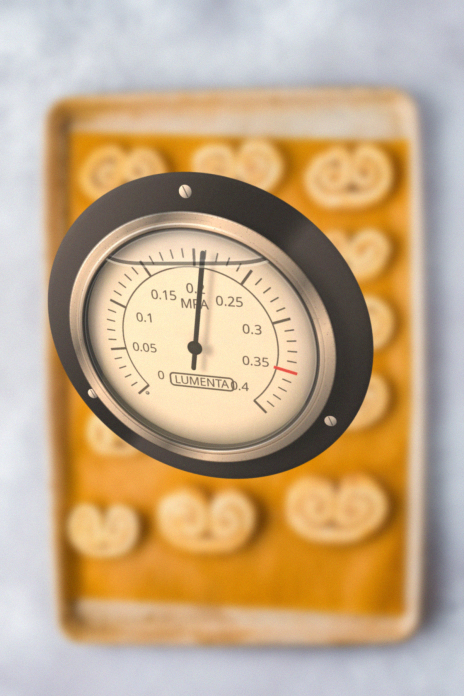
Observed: 0.21; MPa
